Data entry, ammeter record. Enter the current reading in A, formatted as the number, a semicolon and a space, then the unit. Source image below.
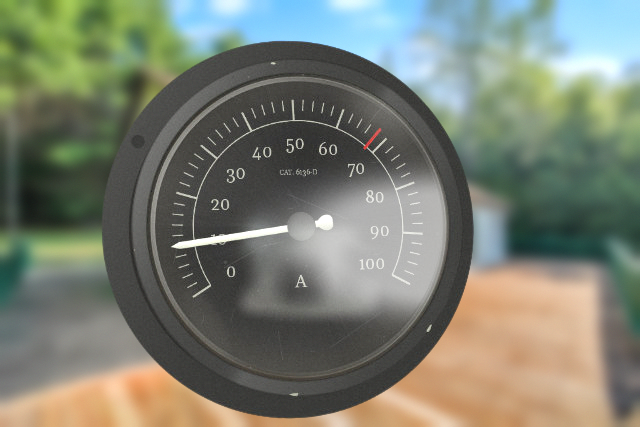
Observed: 10; A
